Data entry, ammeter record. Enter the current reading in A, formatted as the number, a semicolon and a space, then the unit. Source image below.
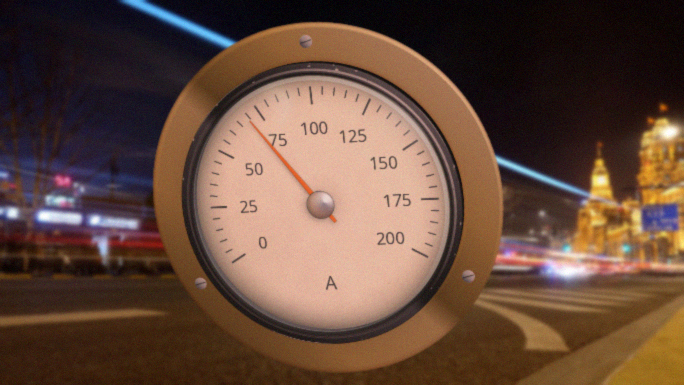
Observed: 70; A
